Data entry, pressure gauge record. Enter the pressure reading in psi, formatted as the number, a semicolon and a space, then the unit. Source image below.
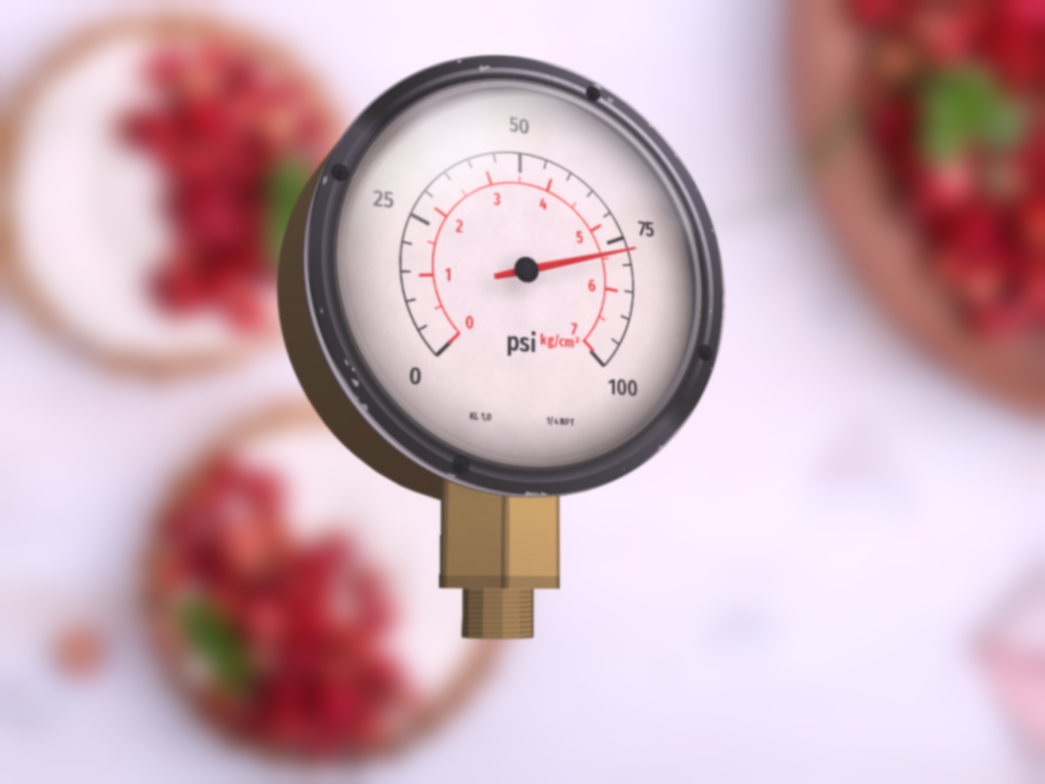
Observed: 77.5; psi
